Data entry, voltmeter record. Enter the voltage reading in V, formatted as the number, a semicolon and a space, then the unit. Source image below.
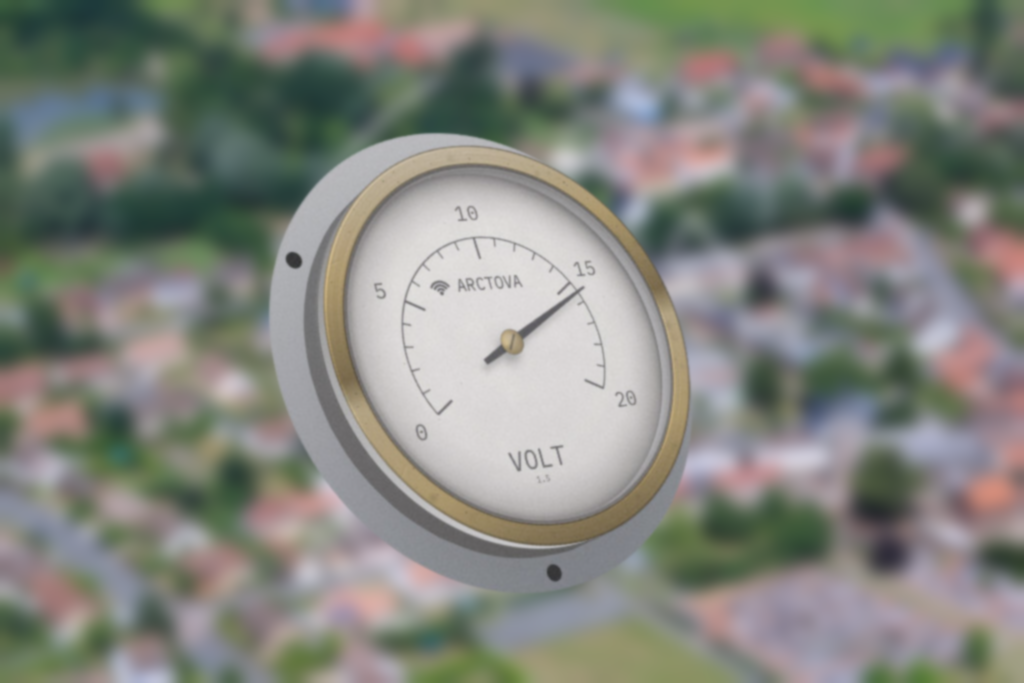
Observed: 15.5; V
